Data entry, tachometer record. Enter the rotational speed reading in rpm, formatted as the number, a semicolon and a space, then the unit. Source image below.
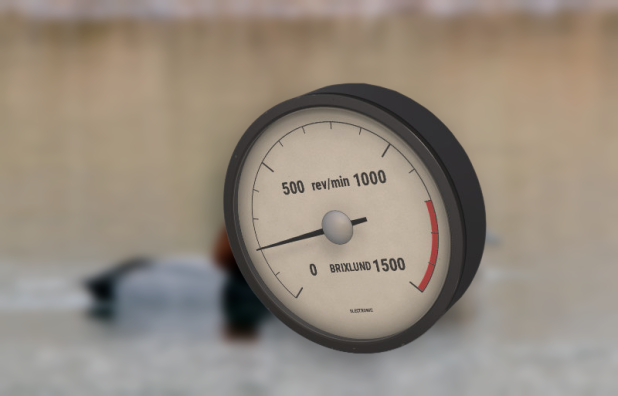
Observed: 200; rpm
